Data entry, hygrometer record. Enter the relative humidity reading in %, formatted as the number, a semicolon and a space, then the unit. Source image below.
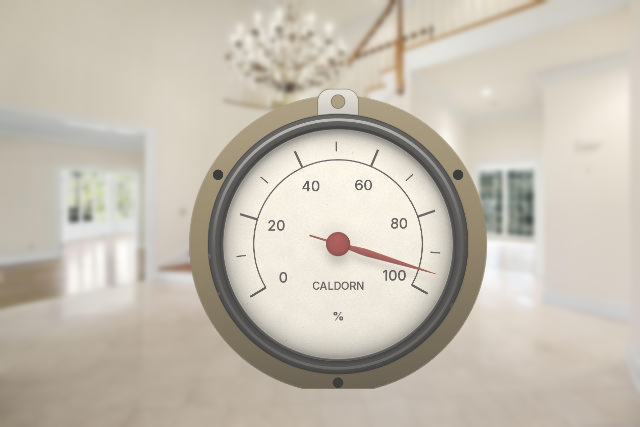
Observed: 95; %
